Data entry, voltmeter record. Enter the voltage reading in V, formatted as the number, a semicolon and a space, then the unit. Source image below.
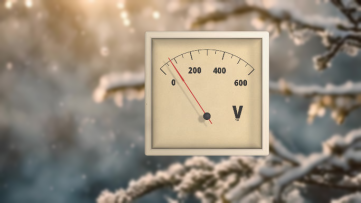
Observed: 75; V
